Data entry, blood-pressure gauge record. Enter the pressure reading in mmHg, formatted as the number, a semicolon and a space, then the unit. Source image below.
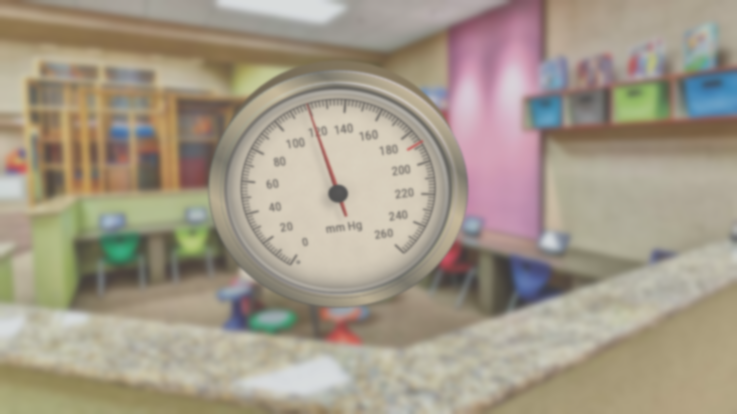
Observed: 120; mmHg
